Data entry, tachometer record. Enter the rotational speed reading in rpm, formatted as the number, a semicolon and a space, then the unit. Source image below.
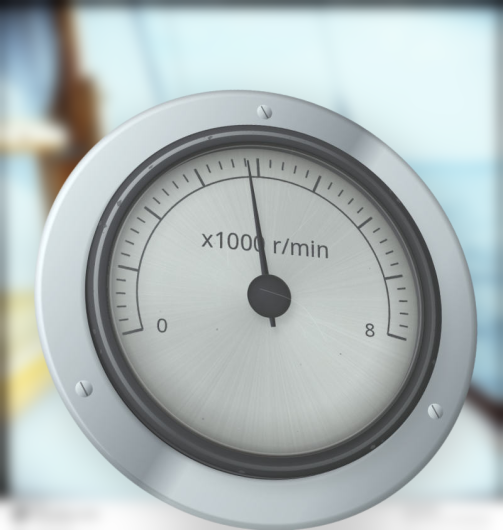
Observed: 3800; rpm
